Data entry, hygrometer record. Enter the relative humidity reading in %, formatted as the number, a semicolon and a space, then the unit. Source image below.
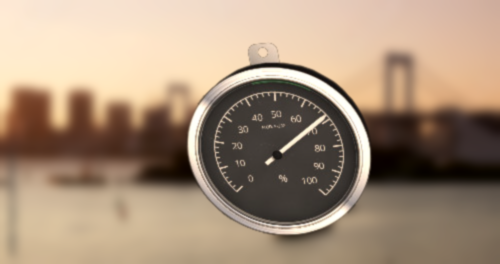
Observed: 68; %
